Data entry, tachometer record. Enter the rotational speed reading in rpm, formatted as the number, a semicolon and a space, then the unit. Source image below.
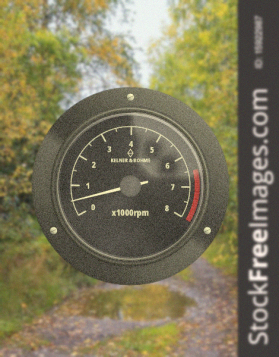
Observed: 500; rpm
